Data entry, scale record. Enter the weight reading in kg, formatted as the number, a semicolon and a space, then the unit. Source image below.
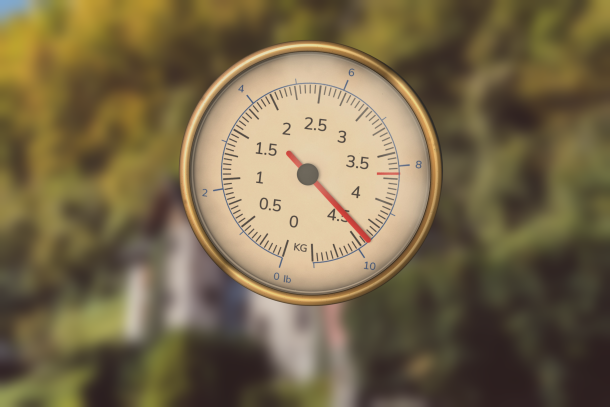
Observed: 4.4; kg
